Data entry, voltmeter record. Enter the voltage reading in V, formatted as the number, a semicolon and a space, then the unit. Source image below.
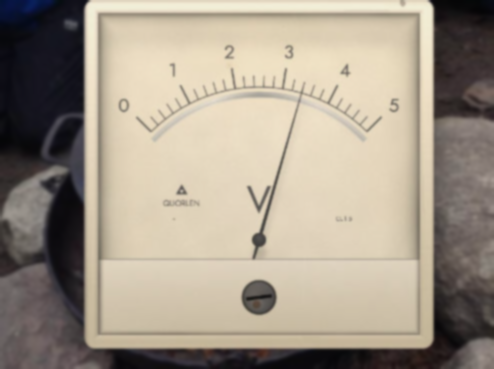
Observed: 3.4; V
